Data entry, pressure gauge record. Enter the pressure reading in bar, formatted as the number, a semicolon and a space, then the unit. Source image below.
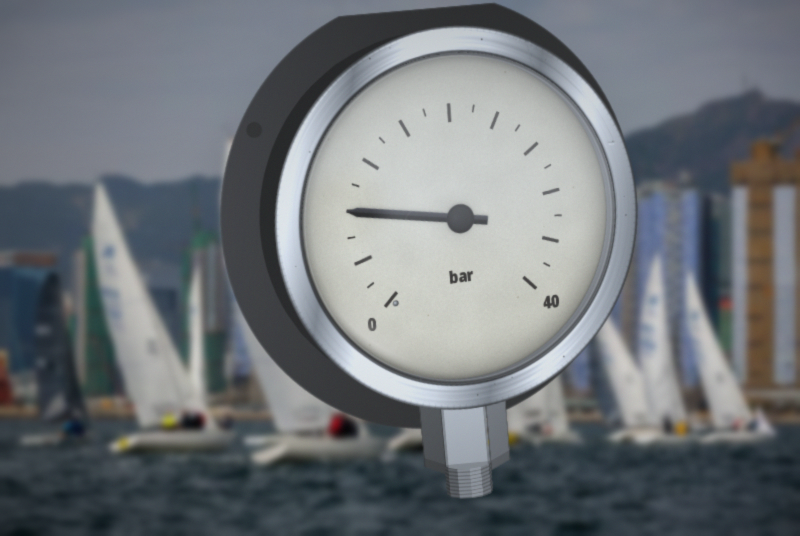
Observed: 8; bar
